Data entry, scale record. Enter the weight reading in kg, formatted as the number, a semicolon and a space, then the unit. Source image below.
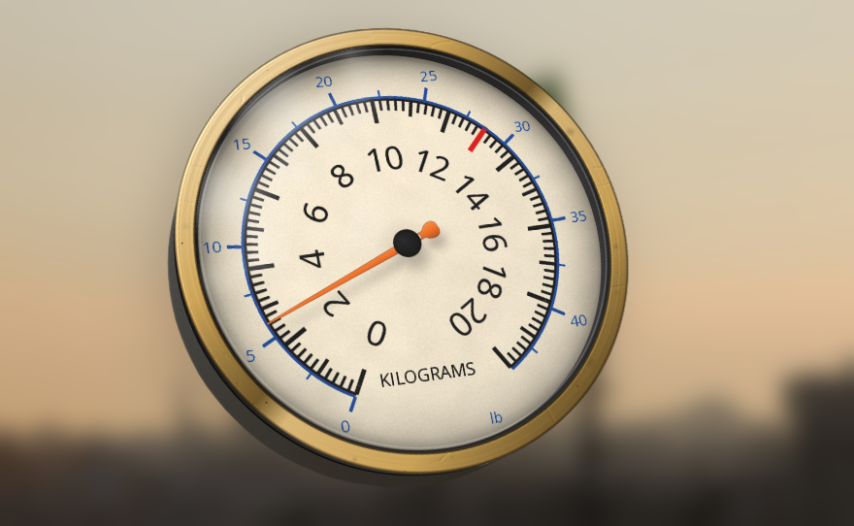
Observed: 2.6; kg
